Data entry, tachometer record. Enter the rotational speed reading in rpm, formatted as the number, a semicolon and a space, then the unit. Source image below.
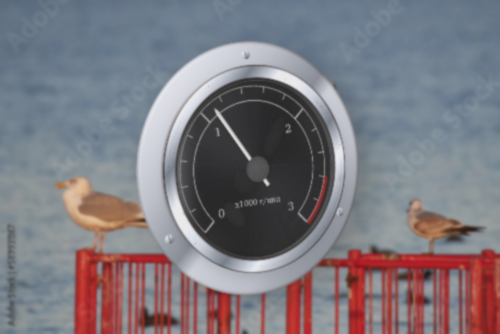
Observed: 1100; rpm
